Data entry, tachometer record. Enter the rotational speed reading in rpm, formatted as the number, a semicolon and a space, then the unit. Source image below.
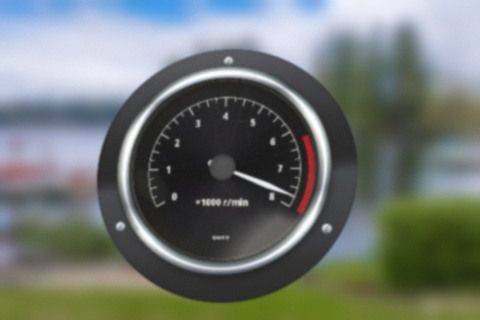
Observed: 7750; rpm
